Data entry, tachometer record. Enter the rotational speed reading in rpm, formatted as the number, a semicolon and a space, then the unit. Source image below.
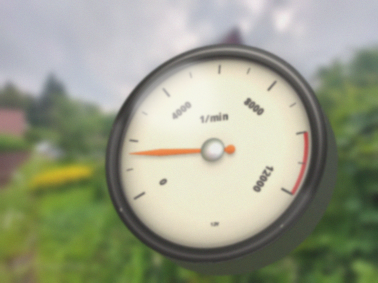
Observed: 1500; rpm
